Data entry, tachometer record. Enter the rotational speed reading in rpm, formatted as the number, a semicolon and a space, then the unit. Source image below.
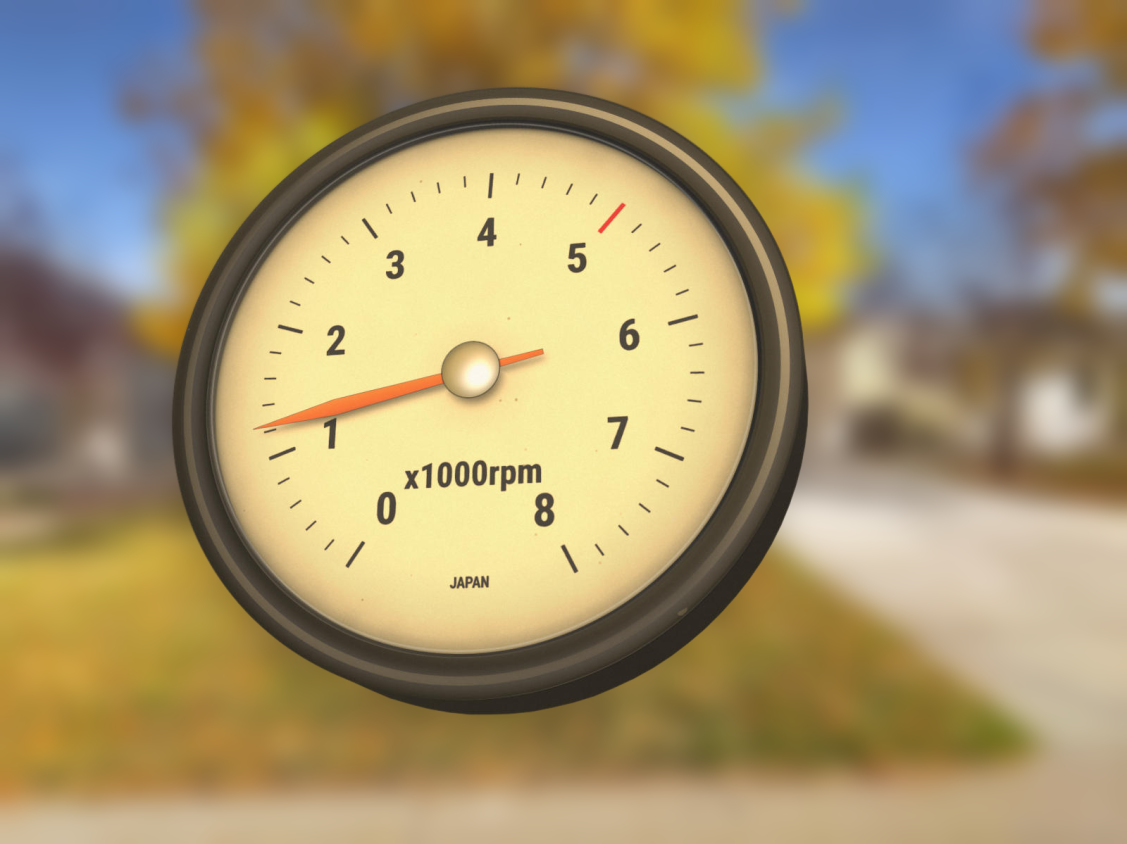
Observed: 1200; rpm
